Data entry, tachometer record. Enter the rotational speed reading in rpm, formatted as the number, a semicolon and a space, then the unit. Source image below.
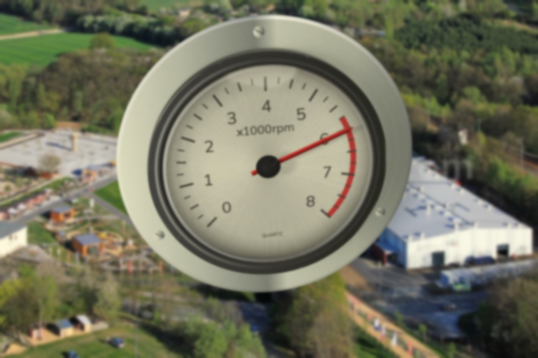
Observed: 6000; rpm
